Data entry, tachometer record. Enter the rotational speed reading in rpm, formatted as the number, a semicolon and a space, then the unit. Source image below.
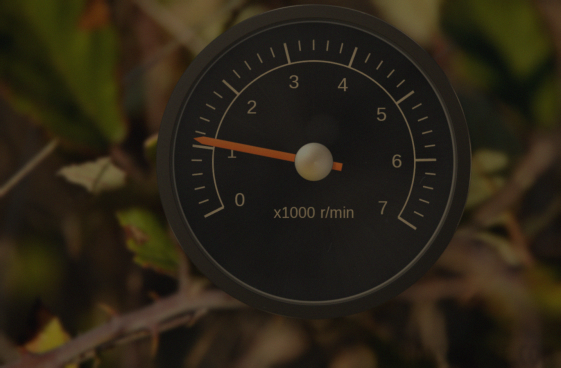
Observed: 1100; rpm
